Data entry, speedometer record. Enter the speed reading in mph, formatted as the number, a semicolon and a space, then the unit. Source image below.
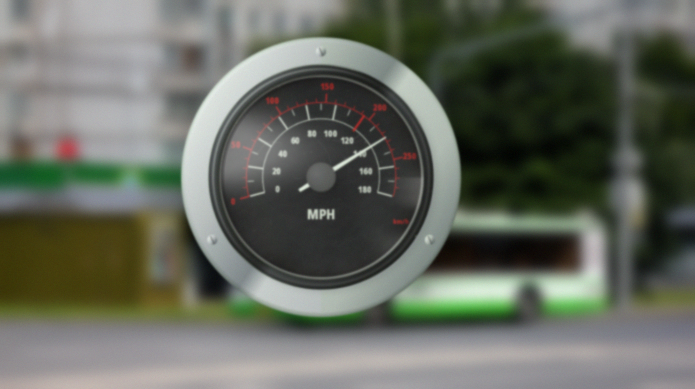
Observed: 140; mph
